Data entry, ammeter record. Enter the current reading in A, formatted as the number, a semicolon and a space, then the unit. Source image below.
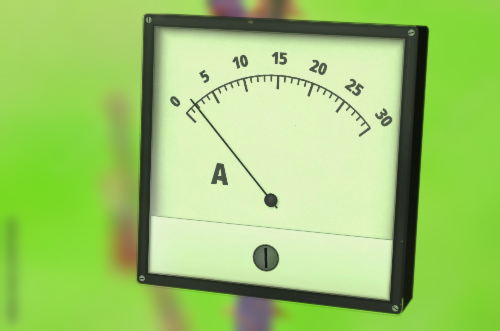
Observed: 2; A
